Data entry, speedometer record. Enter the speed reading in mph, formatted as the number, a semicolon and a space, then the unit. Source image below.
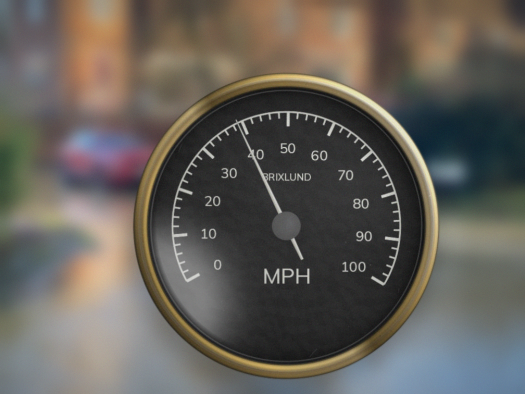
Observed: 39; mph
